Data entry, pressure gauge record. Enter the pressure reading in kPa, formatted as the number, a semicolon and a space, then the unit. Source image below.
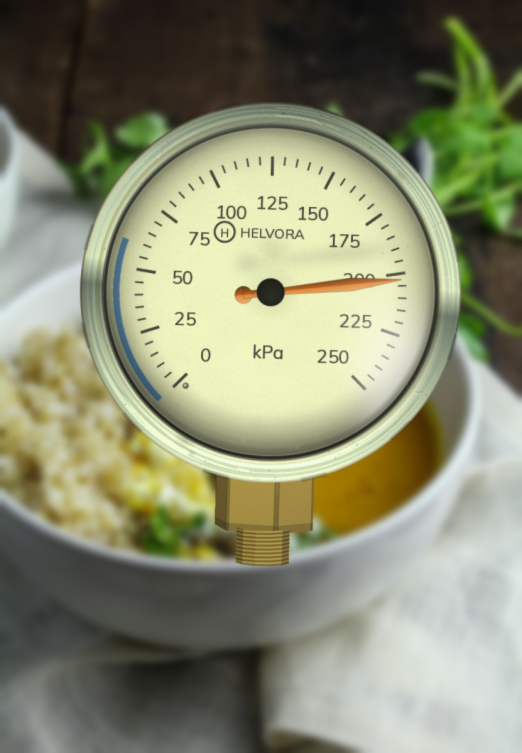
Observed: 202.5; kPa
